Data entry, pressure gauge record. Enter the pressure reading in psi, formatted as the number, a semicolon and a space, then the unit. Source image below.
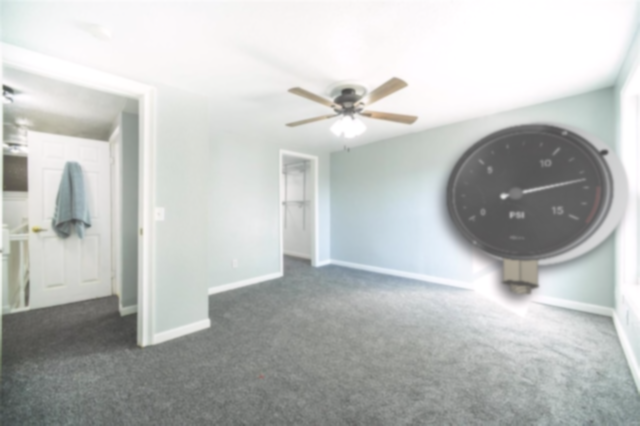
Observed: 12.5; psi
